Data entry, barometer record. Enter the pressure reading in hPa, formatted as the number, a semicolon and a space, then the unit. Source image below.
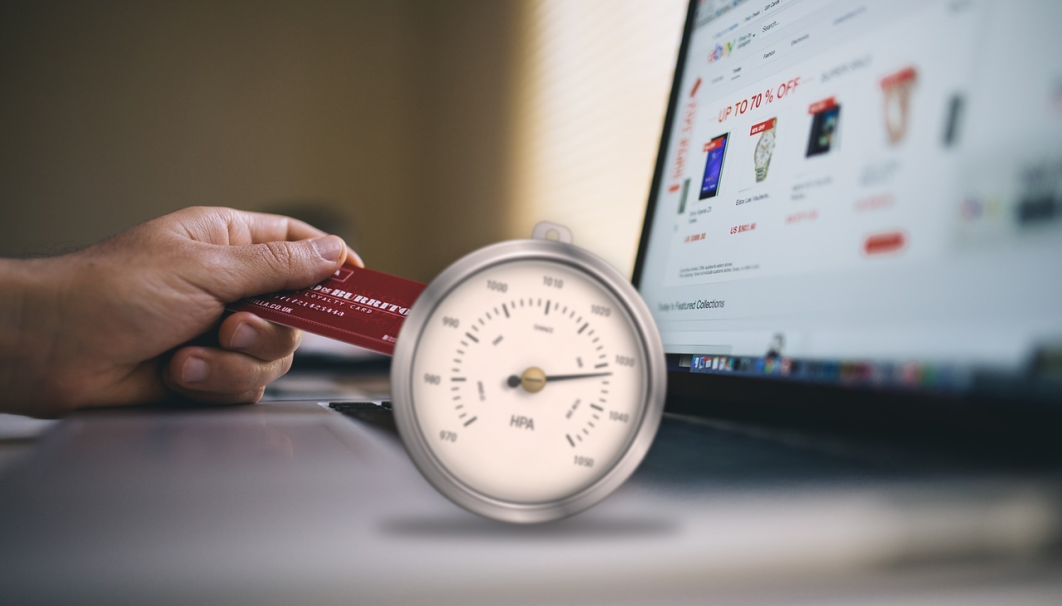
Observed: 1032; hPa
